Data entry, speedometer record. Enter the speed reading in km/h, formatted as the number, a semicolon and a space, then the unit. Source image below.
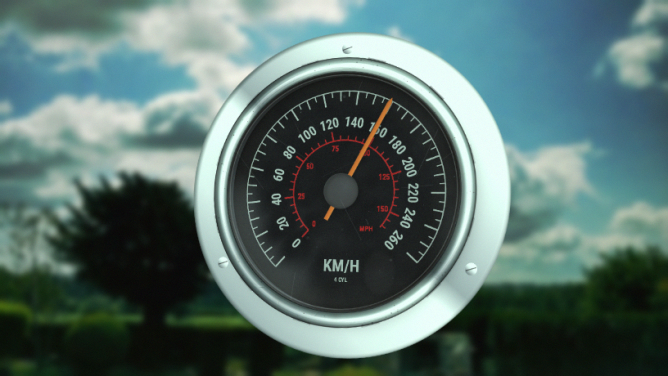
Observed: 160; km/h
